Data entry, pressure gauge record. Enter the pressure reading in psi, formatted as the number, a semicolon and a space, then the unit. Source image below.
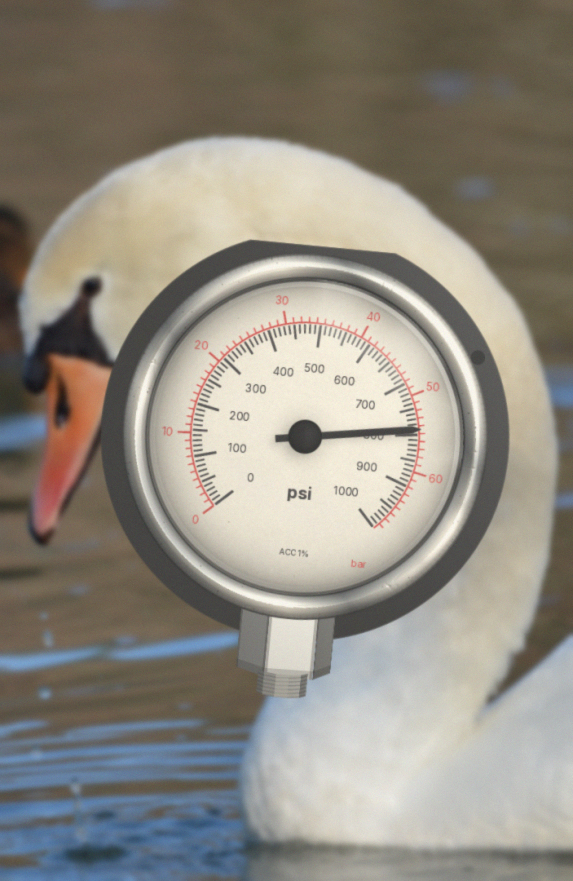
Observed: 790; psi
